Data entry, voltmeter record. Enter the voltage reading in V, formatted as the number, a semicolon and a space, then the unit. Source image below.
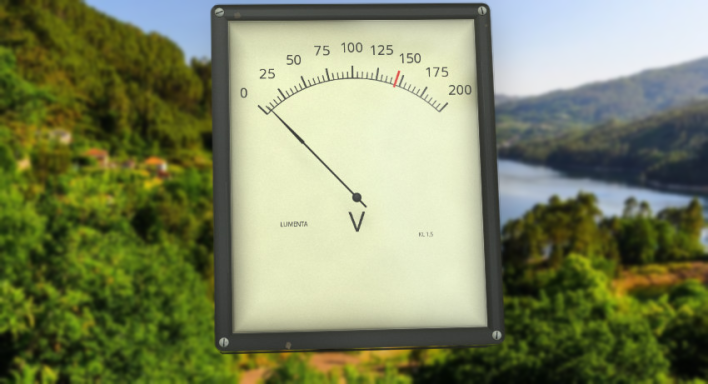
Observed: 5; V
